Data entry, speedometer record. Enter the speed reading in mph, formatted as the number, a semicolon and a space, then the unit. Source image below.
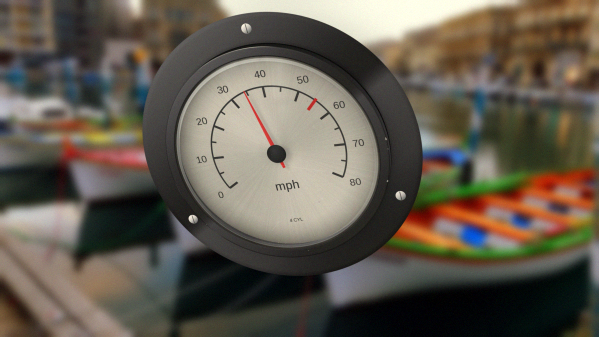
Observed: 35; mph
